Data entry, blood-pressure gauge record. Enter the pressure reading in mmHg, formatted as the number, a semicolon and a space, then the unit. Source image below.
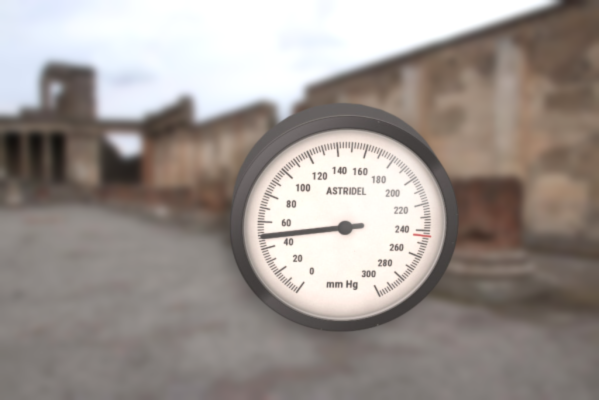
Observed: 50; mmHg
